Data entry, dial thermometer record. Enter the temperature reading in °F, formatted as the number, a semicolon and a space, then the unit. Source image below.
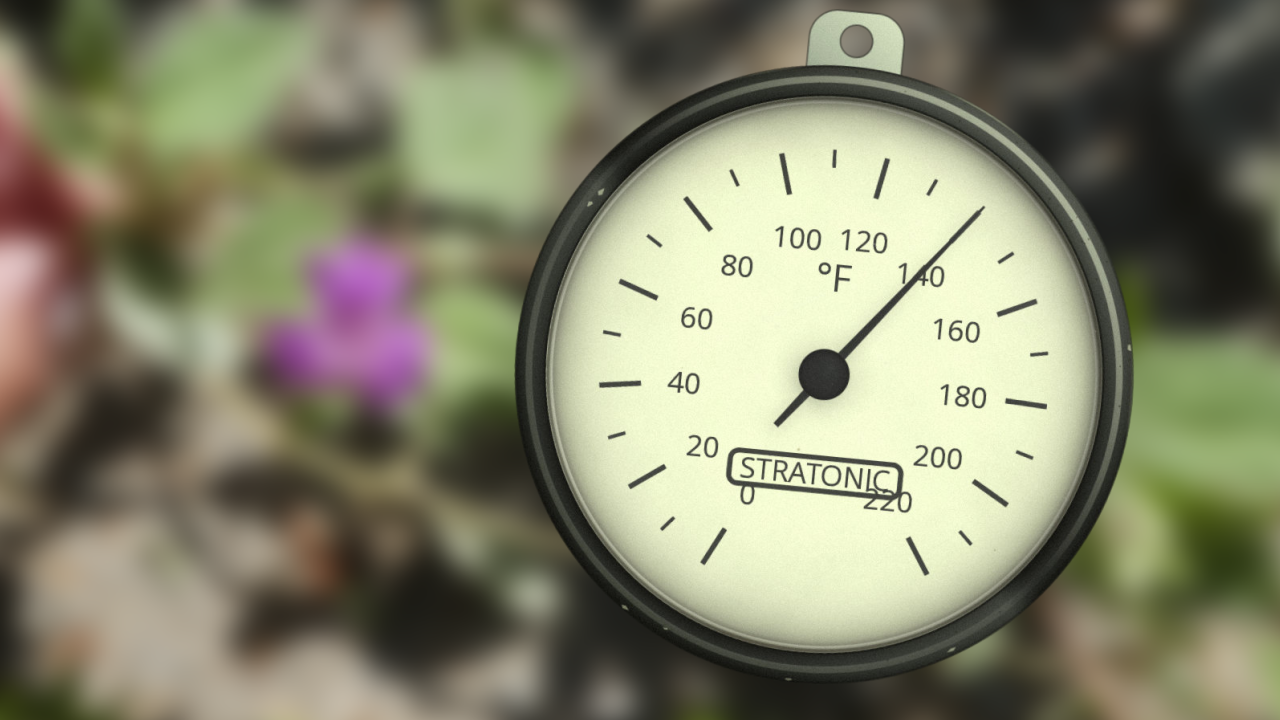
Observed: 140; °F
